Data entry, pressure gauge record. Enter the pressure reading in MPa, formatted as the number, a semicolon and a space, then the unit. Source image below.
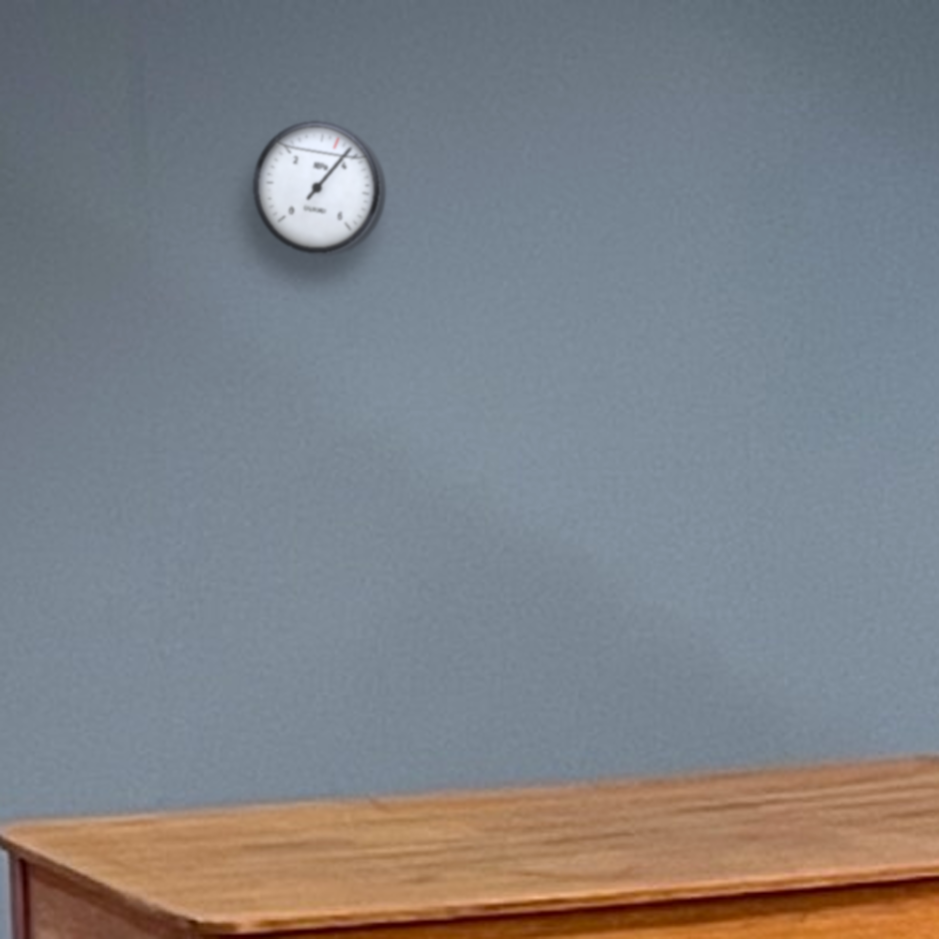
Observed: 3.8; MPa
